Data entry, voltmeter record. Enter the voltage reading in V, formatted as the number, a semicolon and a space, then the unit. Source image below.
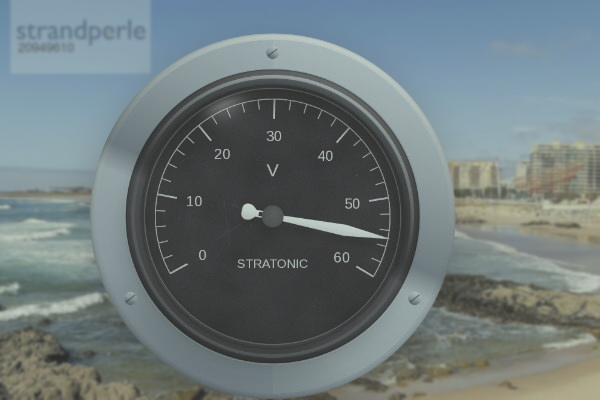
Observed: 55; V
